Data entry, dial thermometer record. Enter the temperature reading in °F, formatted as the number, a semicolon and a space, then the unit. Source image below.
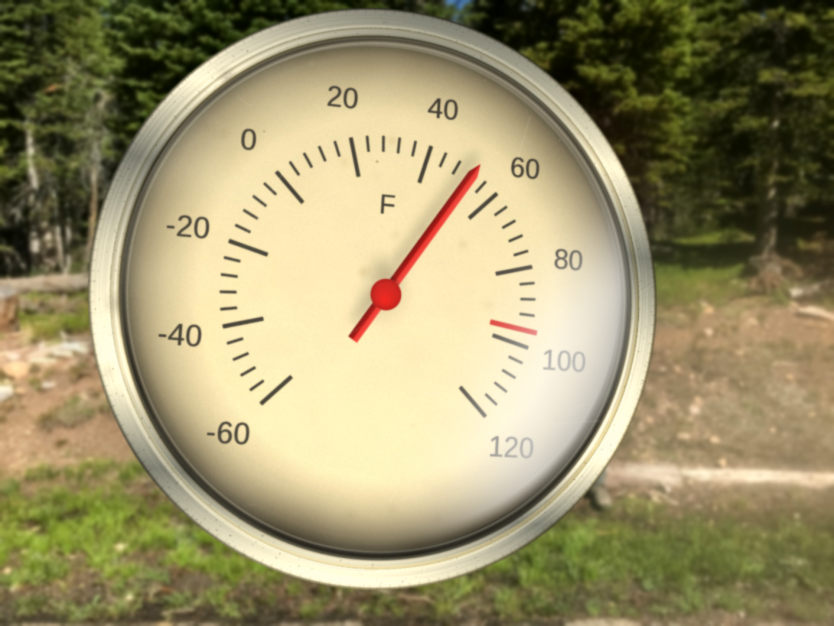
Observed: 52; °F
